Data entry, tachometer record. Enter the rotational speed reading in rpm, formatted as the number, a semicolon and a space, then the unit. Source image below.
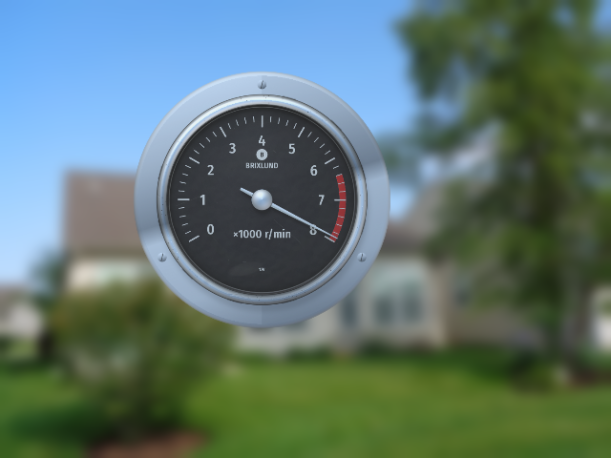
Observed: 7900; rpm
